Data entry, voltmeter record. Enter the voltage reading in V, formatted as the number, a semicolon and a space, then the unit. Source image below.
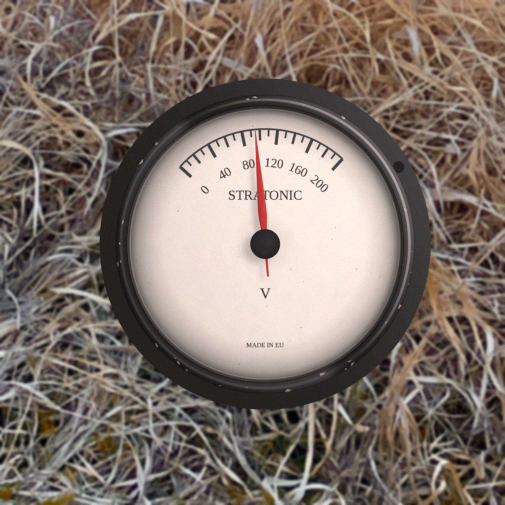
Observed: 95; V
